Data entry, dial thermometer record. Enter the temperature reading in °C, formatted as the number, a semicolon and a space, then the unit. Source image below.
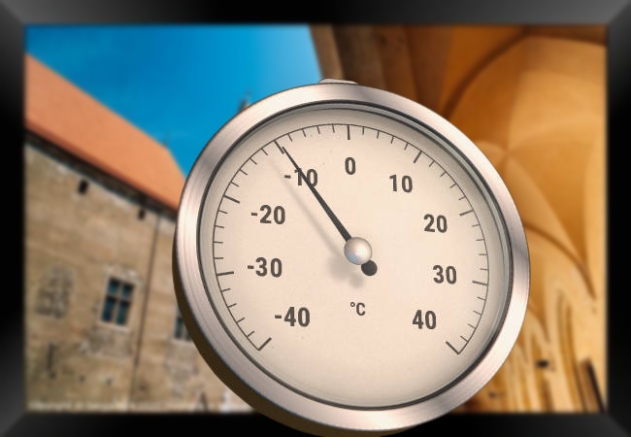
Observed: -10; °C
